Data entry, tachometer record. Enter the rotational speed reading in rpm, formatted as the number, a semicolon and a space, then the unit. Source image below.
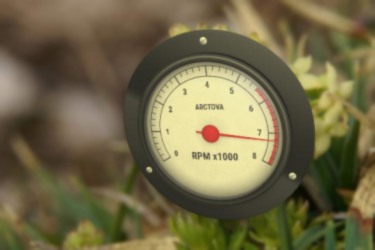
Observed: 7200; rpm
